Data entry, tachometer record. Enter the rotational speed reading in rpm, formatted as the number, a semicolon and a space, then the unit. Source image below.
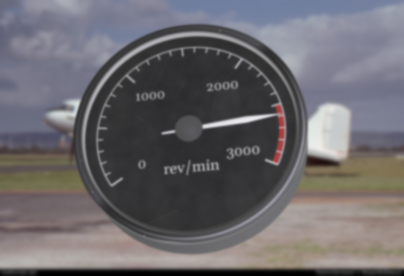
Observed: 2600; rpm
